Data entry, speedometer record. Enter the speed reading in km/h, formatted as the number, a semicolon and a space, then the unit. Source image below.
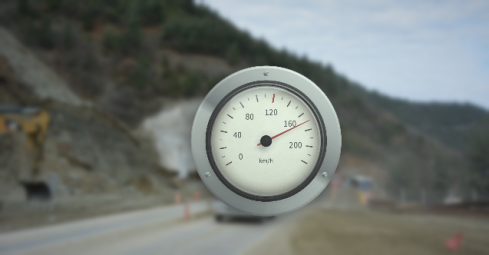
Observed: 170; km/h
